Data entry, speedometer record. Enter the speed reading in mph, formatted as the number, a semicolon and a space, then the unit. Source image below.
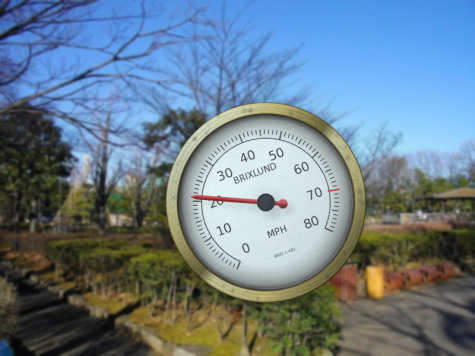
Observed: 21; mph
